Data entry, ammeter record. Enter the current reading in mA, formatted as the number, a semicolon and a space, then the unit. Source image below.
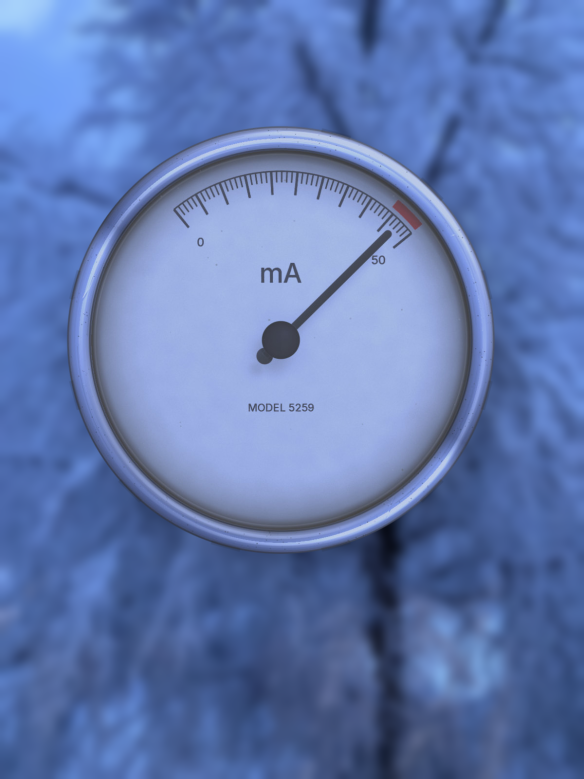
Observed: 47; mA
